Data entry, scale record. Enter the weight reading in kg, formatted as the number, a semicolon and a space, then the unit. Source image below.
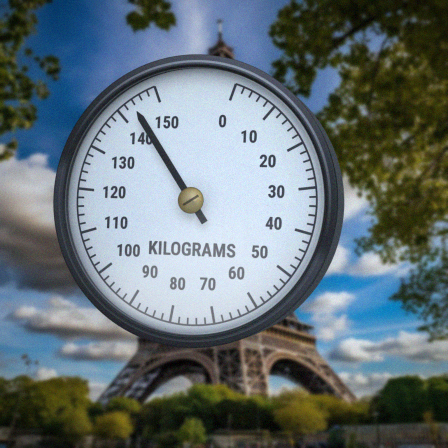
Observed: 144; kg
